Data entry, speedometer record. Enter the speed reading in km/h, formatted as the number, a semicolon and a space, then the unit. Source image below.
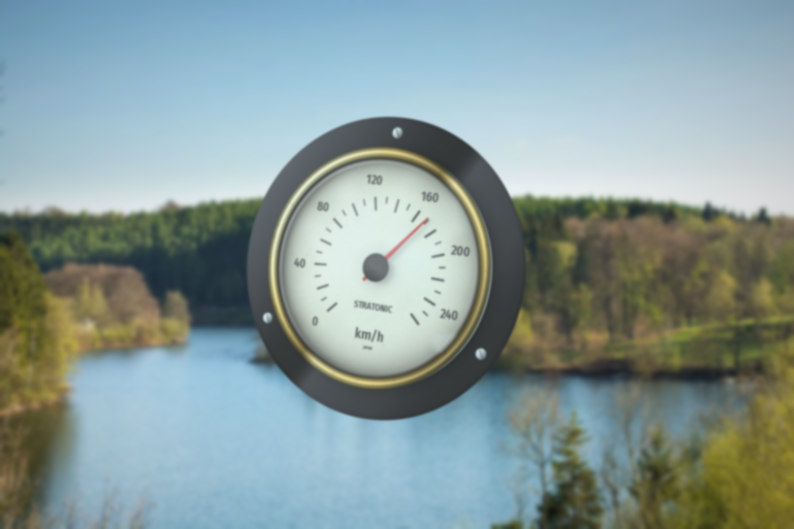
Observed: 170; km/h
